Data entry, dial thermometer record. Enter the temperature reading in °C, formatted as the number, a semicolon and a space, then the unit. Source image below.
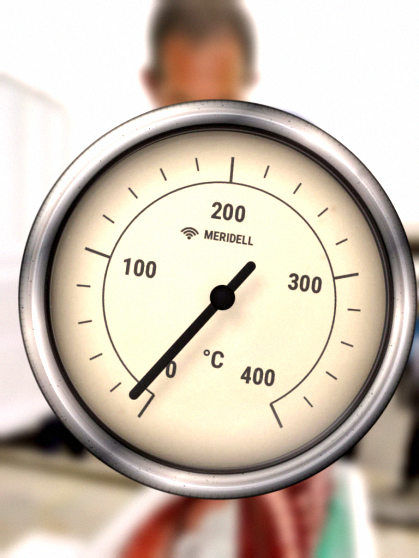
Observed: 10; °C
